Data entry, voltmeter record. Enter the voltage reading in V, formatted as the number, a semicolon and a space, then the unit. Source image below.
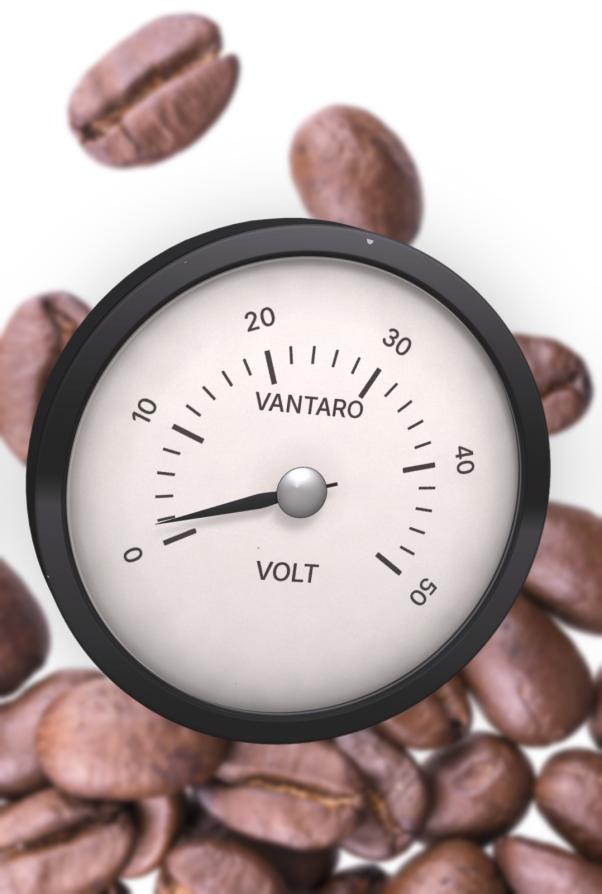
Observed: 2; V
